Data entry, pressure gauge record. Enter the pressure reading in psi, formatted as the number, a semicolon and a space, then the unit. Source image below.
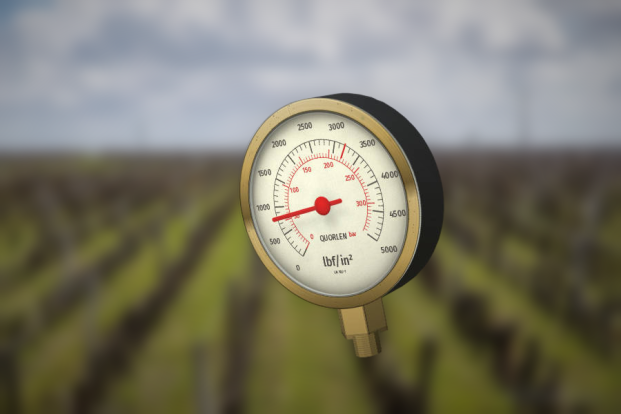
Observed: 800; psi
